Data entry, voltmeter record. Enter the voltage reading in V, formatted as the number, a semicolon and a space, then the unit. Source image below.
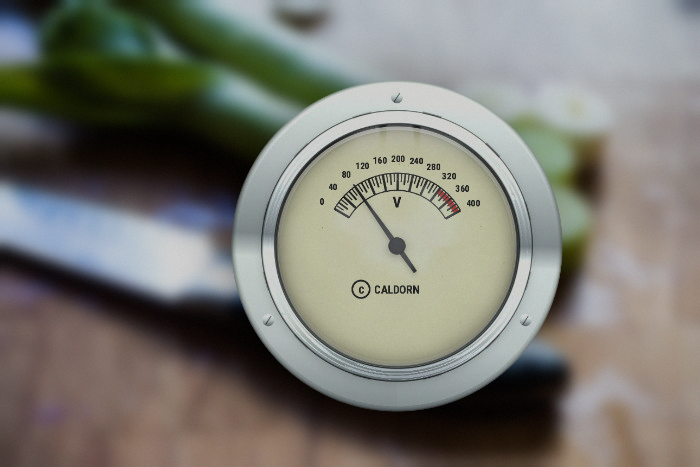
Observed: 80; V
